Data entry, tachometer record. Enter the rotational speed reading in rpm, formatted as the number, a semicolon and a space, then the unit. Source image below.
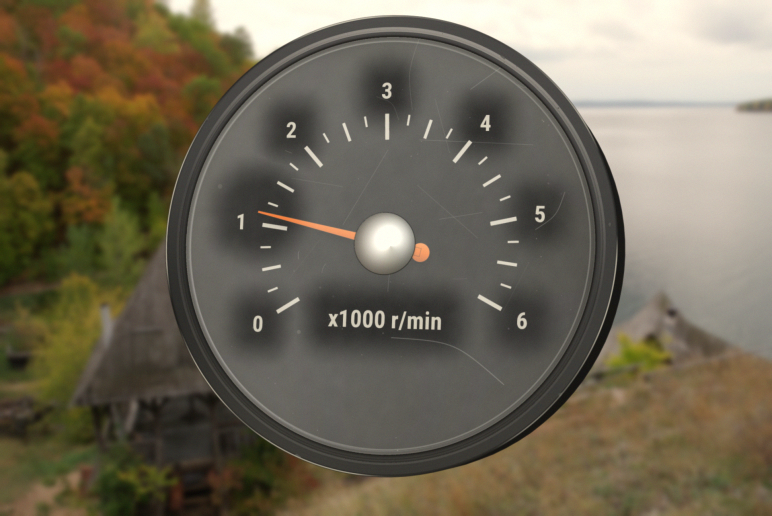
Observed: 1125; rpm
